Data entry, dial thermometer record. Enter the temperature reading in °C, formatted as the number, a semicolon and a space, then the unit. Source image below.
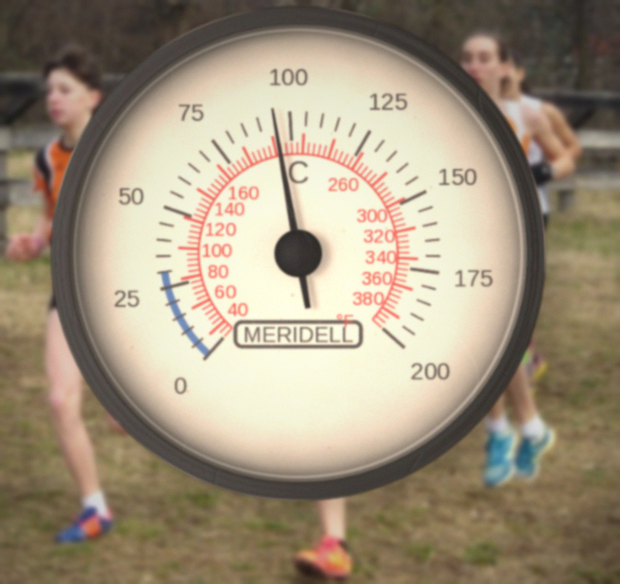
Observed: 95; °C
